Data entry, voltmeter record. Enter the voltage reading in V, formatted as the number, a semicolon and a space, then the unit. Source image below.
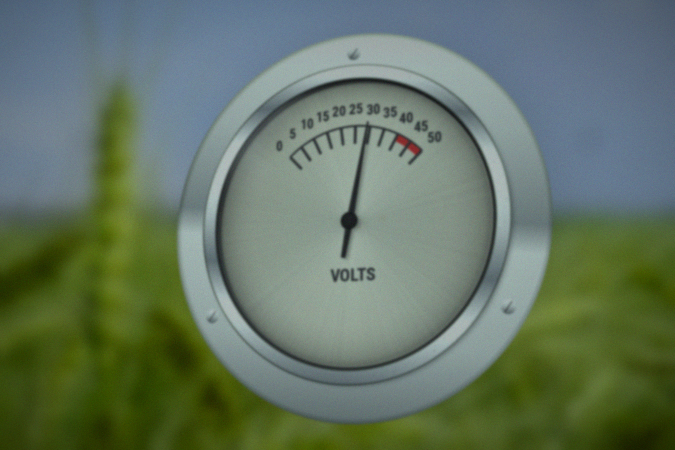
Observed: 30; V
